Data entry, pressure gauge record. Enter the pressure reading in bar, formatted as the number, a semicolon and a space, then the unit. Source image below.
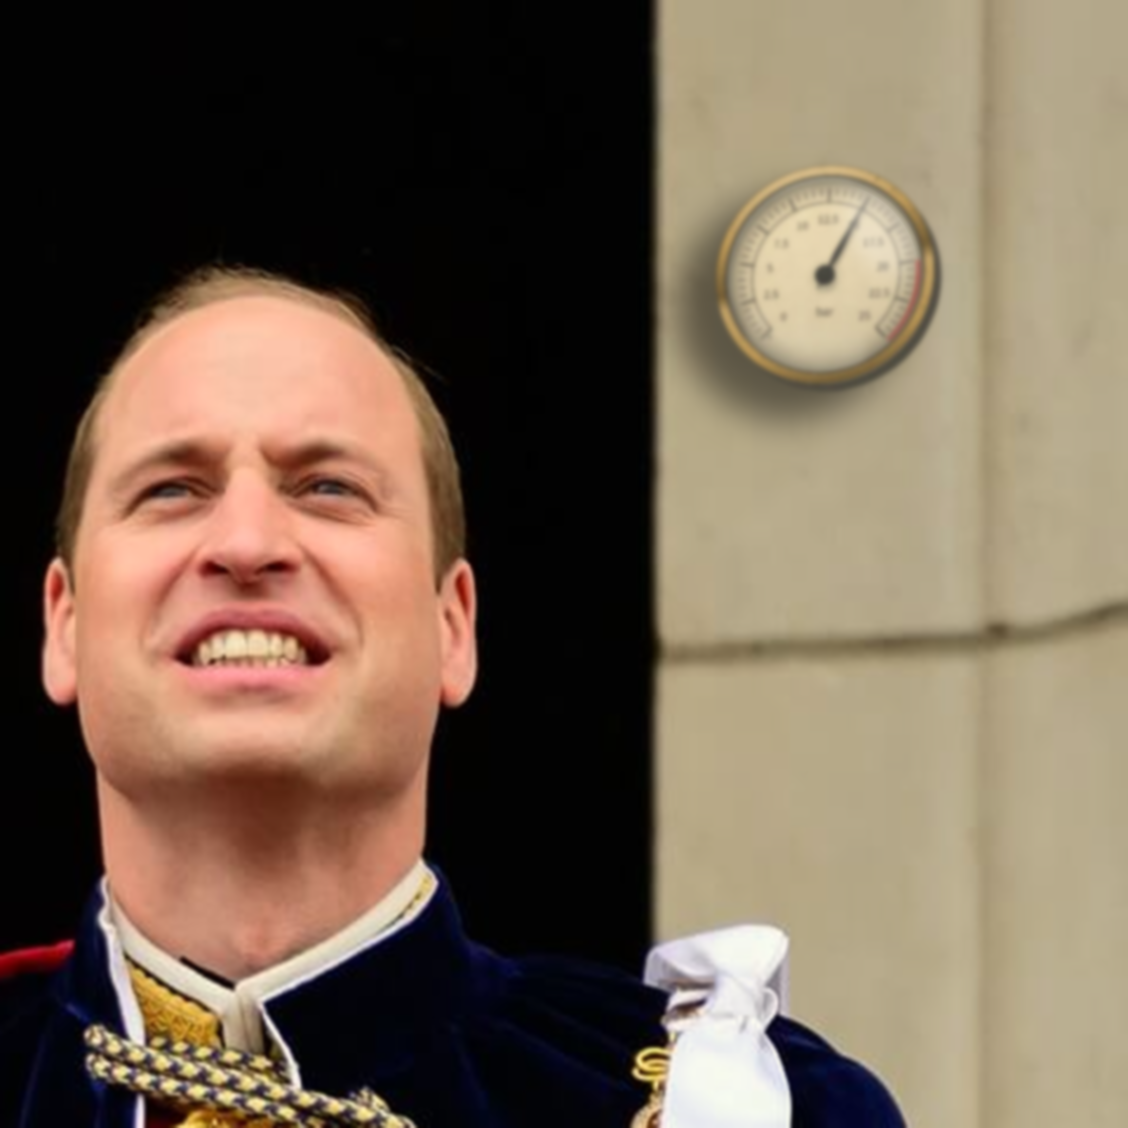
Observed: 15; bar
